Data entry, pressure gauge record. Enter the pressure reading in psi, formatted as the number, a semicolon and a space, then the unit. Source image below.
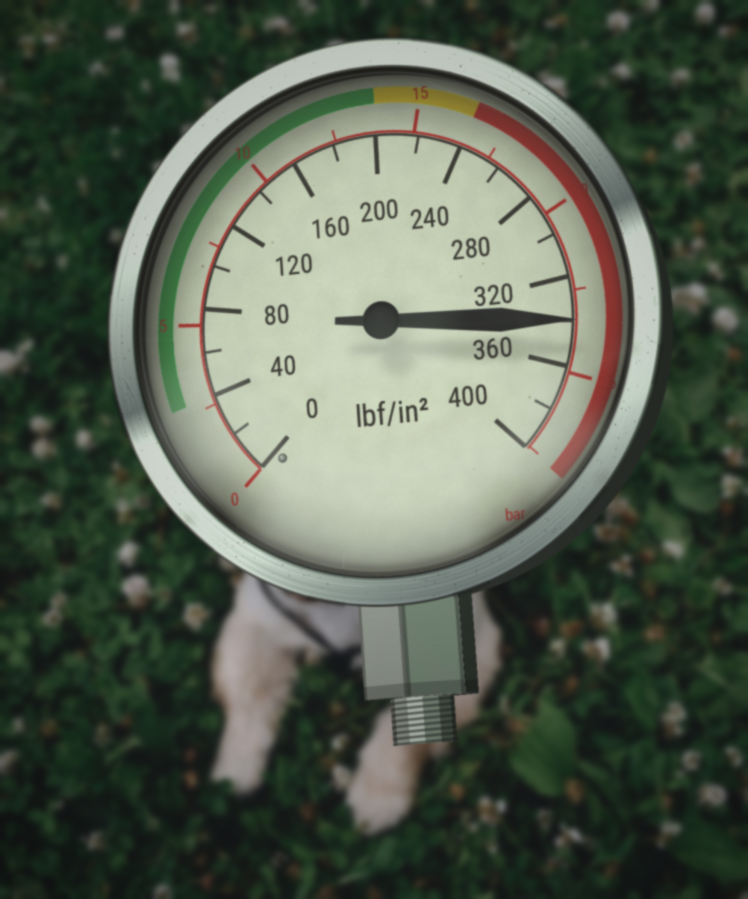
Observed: 340; psi
